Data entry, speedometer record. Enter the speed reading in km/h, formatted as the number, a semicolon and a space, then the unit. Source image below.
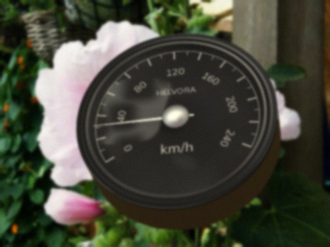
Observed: 30; km/h
